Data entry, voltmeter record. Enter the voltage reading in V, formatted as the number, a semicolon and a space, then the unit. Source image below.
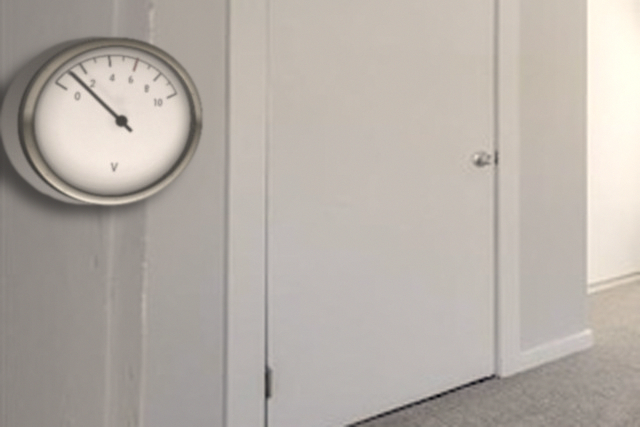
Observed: 1; V
